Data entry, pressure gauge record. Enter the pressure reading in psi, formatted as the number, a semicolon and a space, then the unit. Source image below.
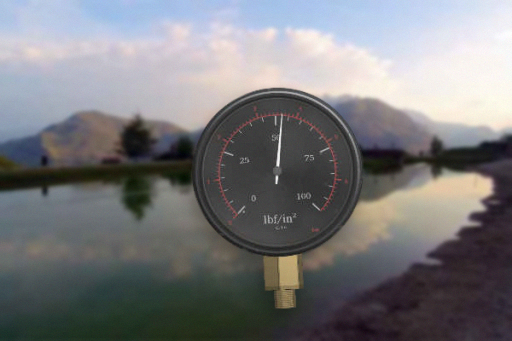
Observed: 52.5; psi
